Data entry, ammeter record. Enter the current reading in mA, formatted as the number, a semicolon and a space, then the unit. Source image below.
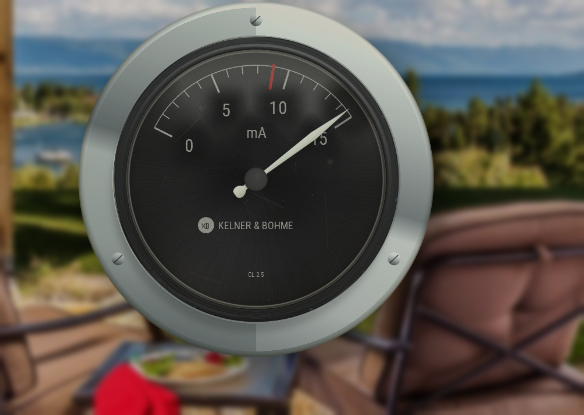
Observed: 14.5; mA
